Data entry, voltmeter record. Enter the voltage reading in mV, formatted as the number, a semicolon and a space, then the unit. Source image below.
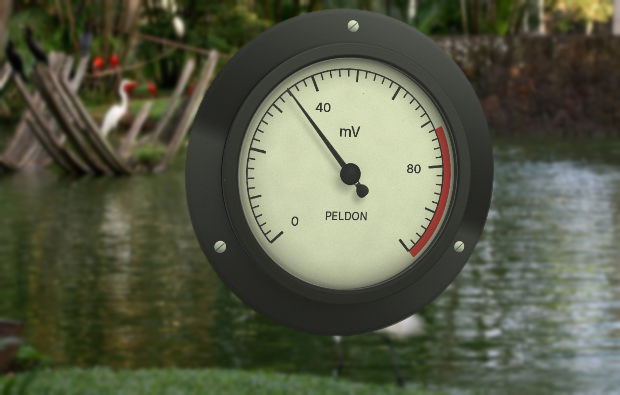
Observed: 34; mV
